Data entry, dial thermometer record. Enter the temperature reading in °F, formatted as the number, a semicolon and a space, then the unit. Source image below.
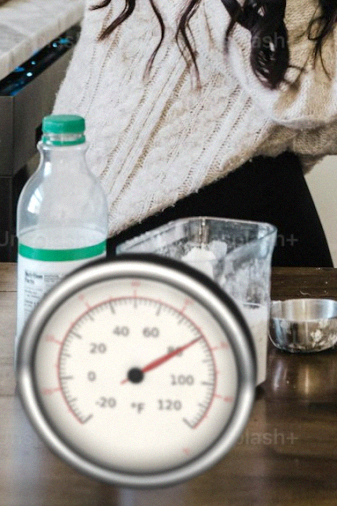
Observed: 80; °F
